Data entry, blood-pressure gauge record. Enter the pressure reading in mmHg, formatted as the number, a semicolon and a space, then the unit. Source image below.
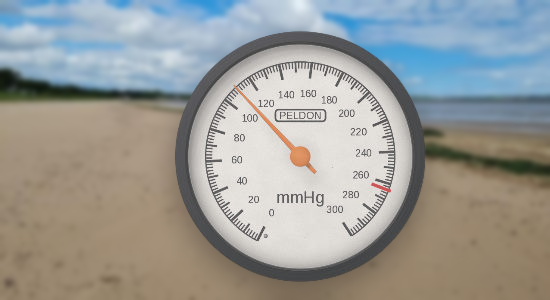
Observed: 110; mmHg
